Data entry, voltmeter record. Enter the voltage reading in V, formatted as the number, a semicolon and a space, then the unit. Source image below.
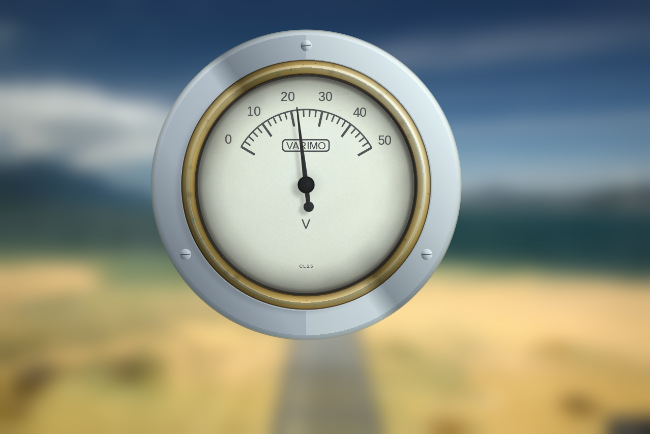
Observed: 22; V
